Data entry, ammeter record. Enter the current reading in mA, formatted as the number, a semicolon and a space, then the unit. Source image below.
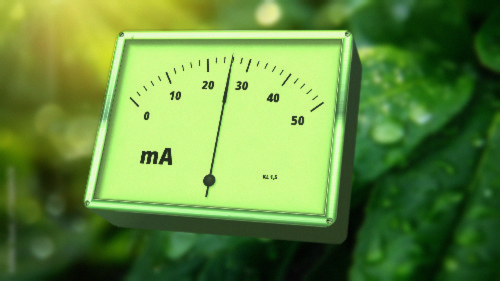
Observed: 26; mA
